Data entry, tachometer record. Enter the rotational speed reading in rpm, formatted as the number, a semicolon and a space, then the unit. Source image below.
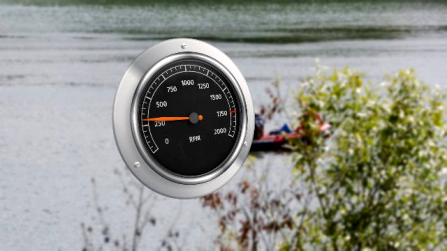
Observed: 300; rpm
